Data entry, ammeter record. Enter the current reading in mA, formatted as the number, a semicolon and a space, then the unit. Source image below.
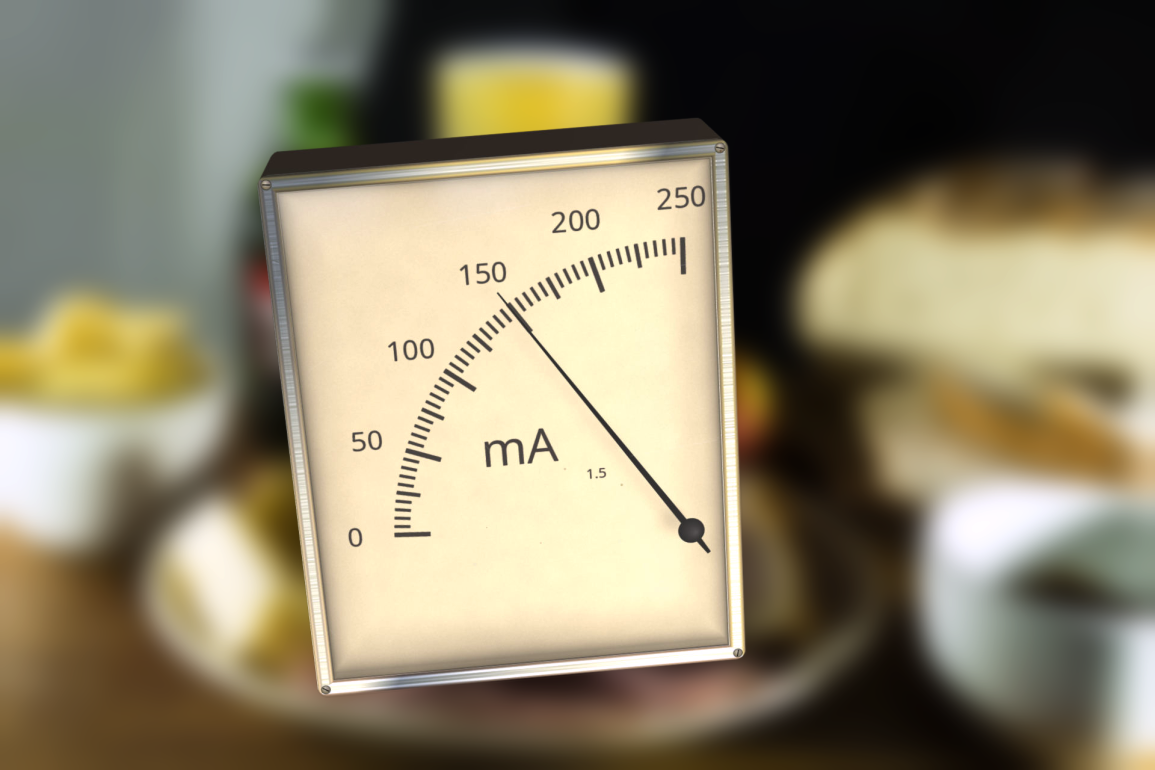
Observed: 150; mA
